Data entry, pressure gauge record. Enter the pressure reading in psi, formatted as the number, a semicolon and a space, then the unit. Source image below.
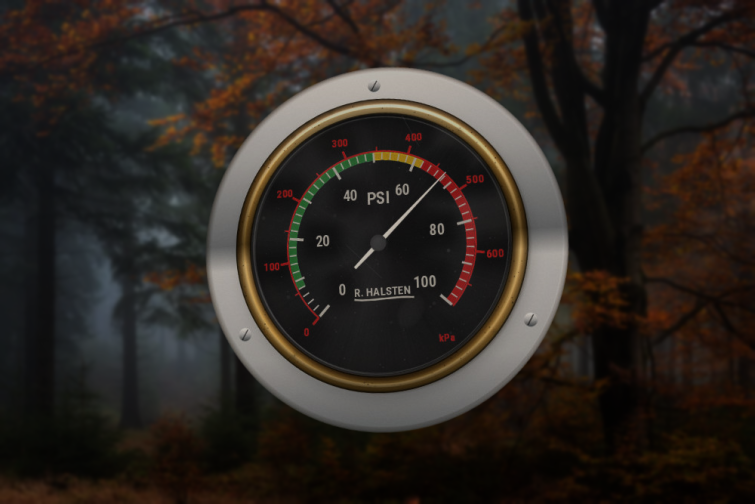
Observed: 68; psi
